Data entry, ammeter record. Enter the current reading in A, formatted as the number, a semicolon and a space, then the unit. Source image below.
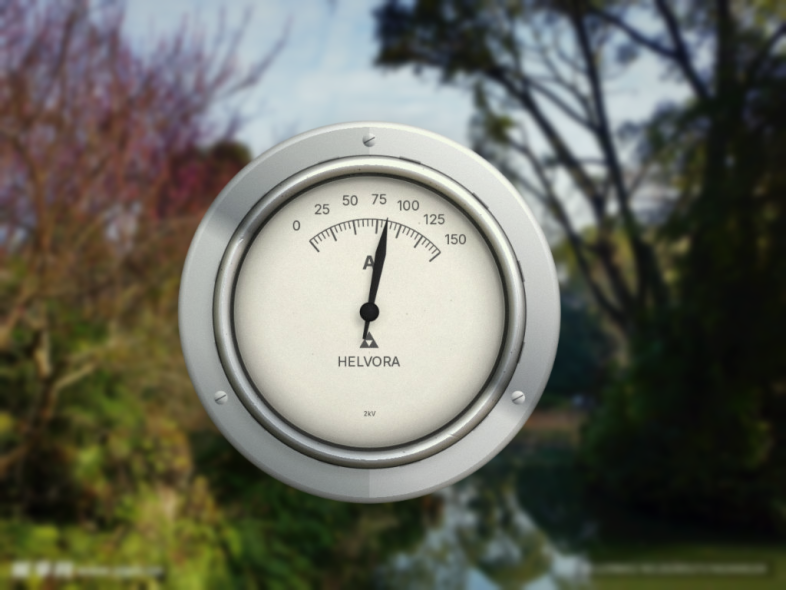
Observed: 85; A
